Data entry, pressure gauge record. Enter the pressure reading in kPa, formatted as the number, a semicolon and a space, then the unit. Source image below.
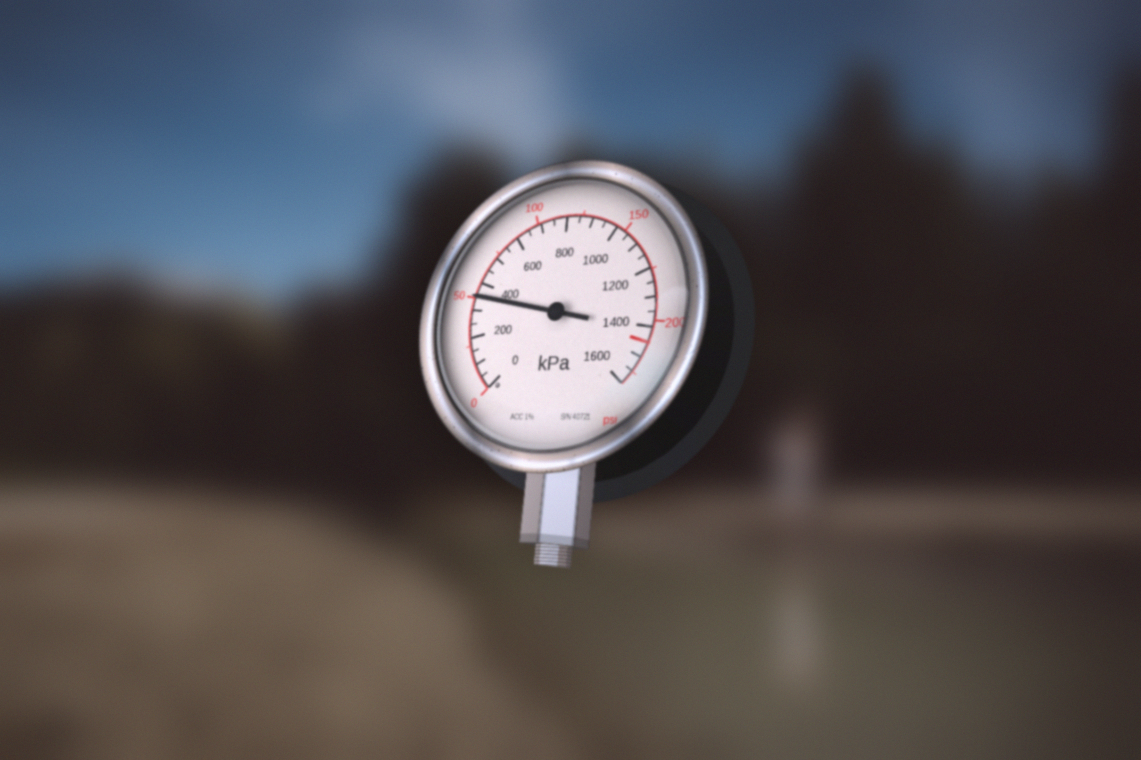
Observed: 350; kPa
